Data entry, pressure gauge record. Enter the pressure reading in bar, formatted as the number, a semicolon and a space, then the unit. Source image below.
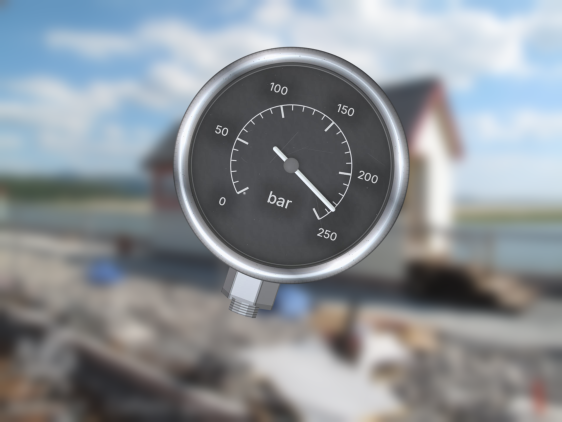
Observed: 235; bar
